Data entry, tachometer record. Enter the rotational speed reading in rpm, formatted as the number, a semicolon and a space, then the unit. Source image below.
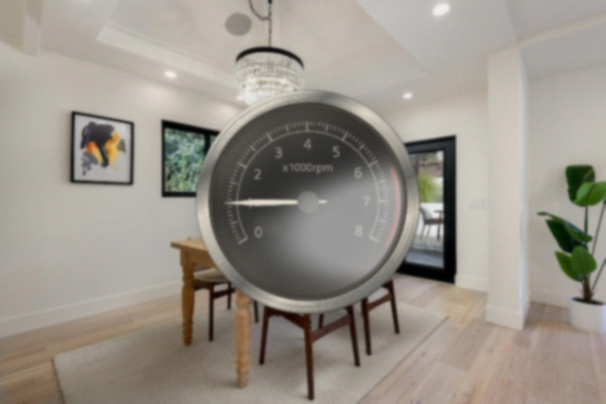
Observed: 1000; rpm
